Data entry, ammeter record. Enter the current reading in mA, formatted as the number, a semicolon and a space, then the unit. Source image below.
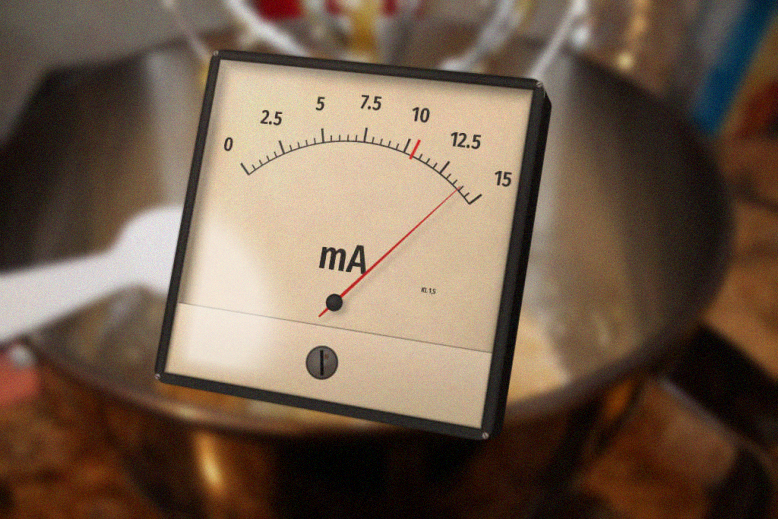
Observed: 14; mA
